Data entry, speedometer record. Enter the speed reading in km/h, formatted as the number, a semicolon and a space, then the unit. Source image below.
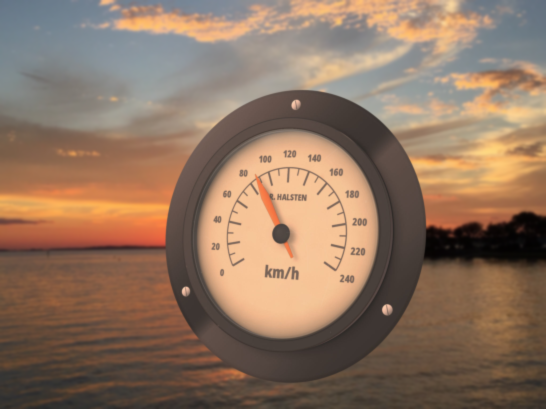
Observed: 90; km/h
